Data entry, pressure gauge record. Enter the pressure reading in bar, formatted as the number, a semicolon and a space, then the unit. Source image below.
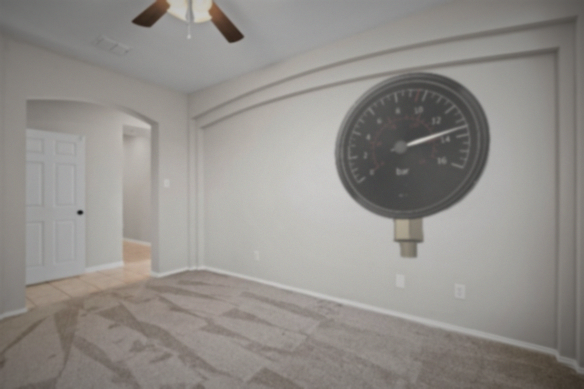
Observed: 13.5; bar
